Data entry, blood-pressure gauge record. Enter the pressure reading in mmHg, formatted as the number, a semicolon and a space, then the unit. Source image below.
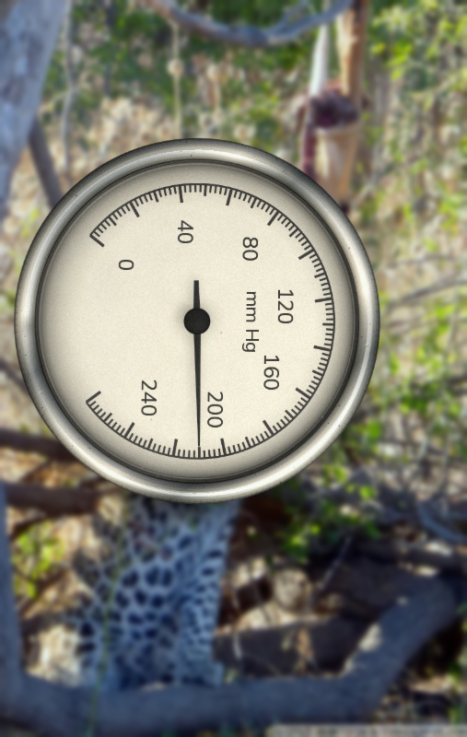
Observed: 210; mmHg
